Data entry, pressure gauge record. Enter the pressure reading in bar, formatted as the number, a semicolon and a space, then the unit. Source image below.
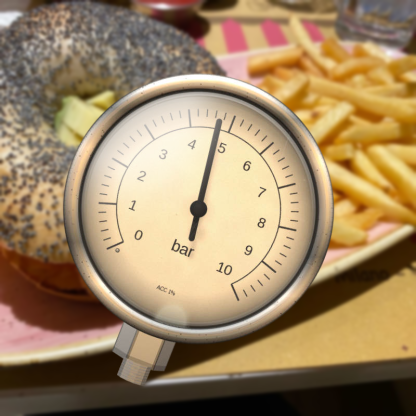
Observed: 4.7; bar
